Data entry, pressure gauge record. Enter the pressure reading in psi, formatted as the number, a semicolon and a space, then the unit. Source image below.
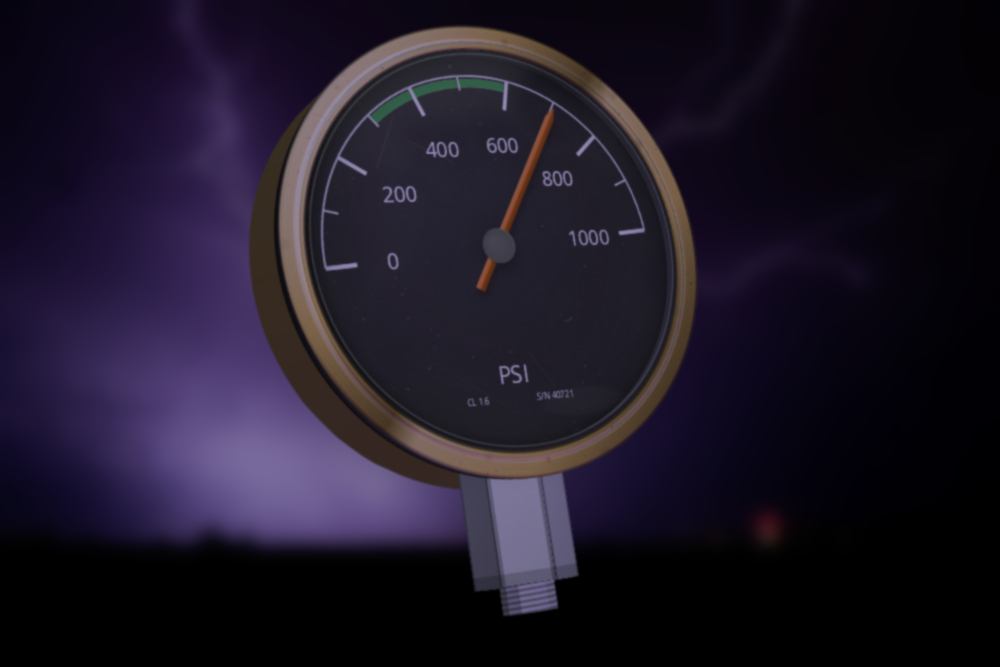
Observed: 700; psi
